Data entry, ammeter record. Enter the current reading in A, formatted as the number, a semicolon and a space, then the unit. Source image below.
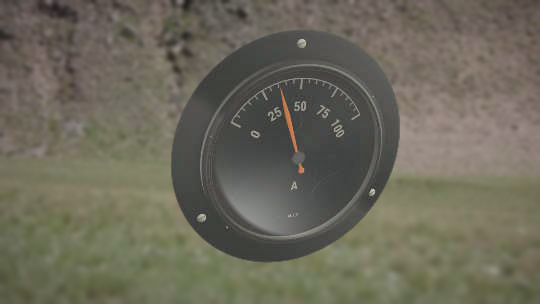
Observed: 35; A
